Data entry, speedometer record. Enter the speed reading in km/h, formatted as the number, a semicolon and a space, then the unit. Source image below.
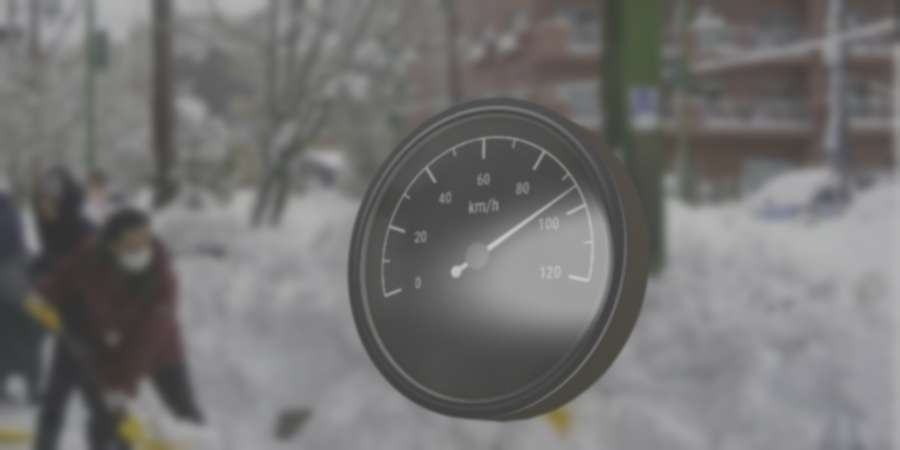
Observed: 95; km/h
